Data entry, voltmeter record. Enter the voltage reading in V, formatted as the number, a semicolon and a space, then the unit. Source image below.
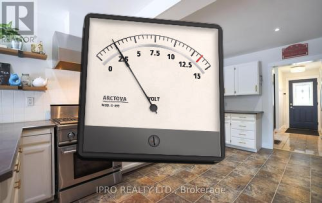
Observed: 2.5; V
